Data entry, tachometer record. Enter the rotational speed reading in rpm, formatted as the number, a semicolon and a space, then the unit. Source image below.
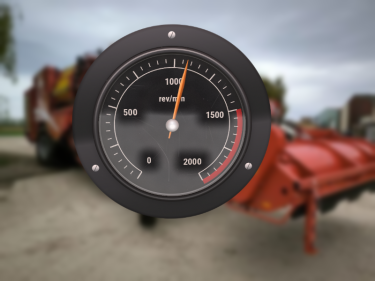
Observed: 1075; rpm
